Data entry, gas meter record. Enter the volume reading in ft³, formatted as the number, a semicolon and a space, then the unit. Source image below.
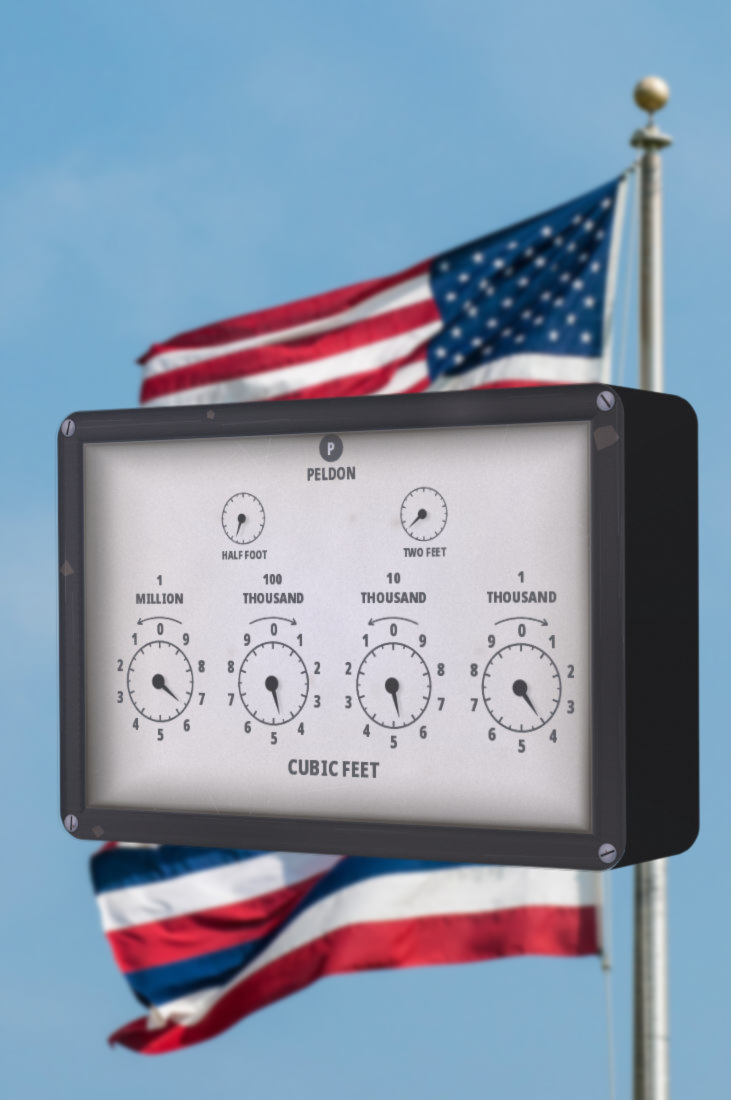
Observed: 645400; ft³
